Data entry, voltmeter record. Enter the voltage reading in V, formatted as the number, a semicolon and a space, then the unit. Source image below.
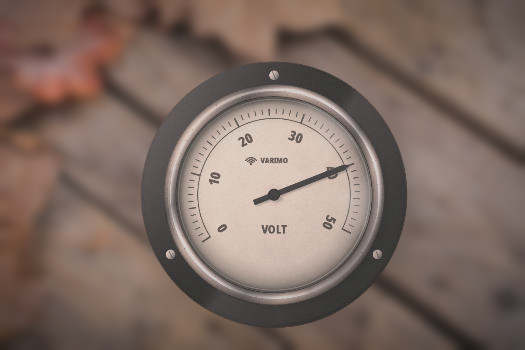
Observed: 40; V
